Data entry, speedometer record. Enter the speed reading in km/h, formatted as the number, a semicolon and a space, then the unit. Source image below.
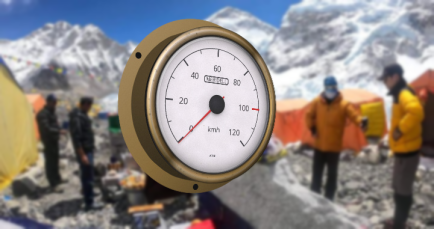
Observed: 0; km/h
